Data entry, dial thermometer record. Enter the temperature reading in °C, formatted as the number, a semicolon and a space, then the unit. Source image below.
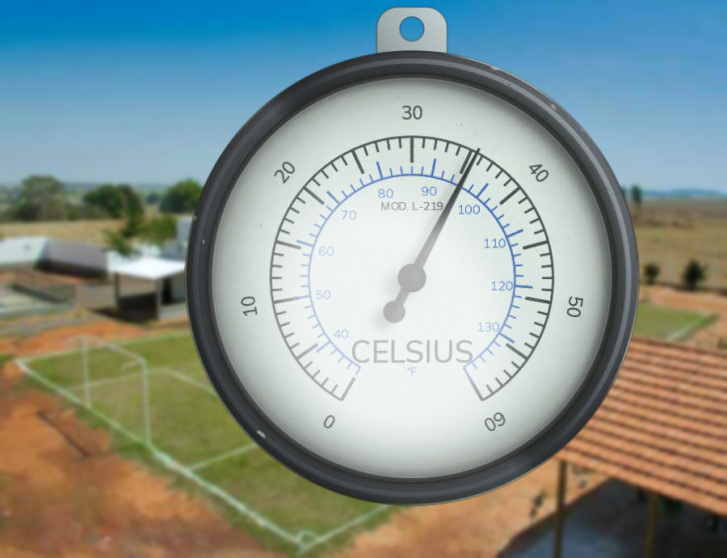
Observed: 35.5; °C
